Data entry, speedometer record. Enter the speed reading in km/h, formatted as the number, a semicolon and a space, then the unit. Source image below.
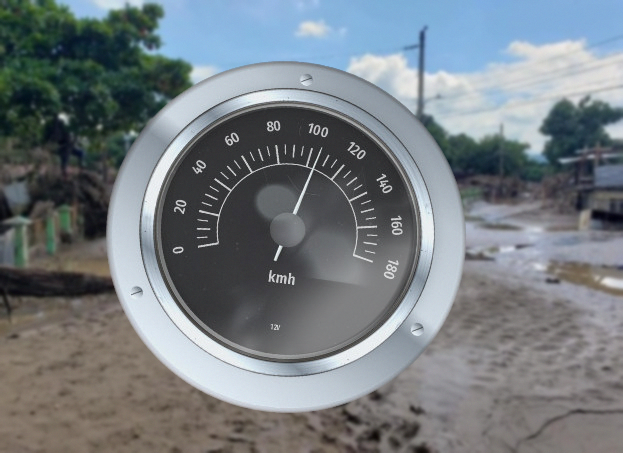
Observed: 105; km/h
